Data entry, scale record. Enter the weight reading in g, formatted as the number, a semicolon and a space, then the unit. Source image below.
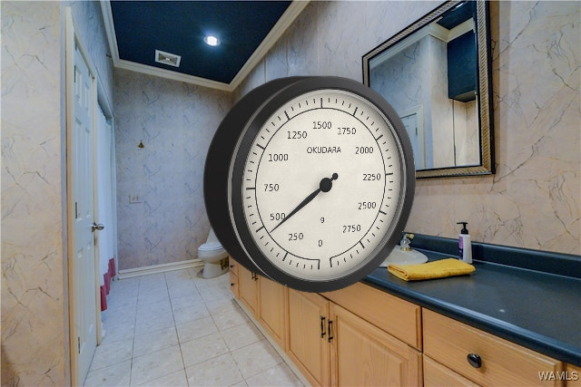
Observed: 450; g
